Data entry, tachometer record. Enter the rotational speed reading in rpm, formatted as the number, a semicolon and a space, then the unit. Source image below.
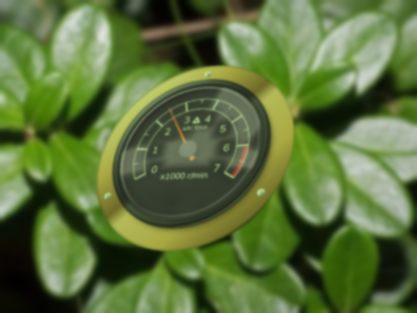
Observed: 2500; rpm
